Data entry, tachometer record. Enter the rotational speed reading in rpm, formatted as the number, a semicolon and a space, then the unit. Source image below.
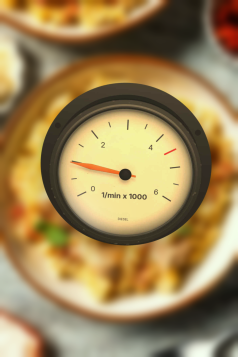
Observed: 1000; rpm
